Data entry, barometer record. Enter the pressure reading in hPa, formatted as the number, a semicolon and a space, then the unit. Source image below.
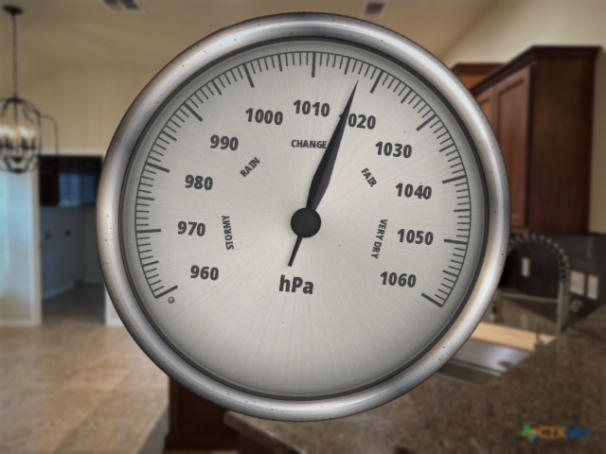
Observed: 1017; hPa
